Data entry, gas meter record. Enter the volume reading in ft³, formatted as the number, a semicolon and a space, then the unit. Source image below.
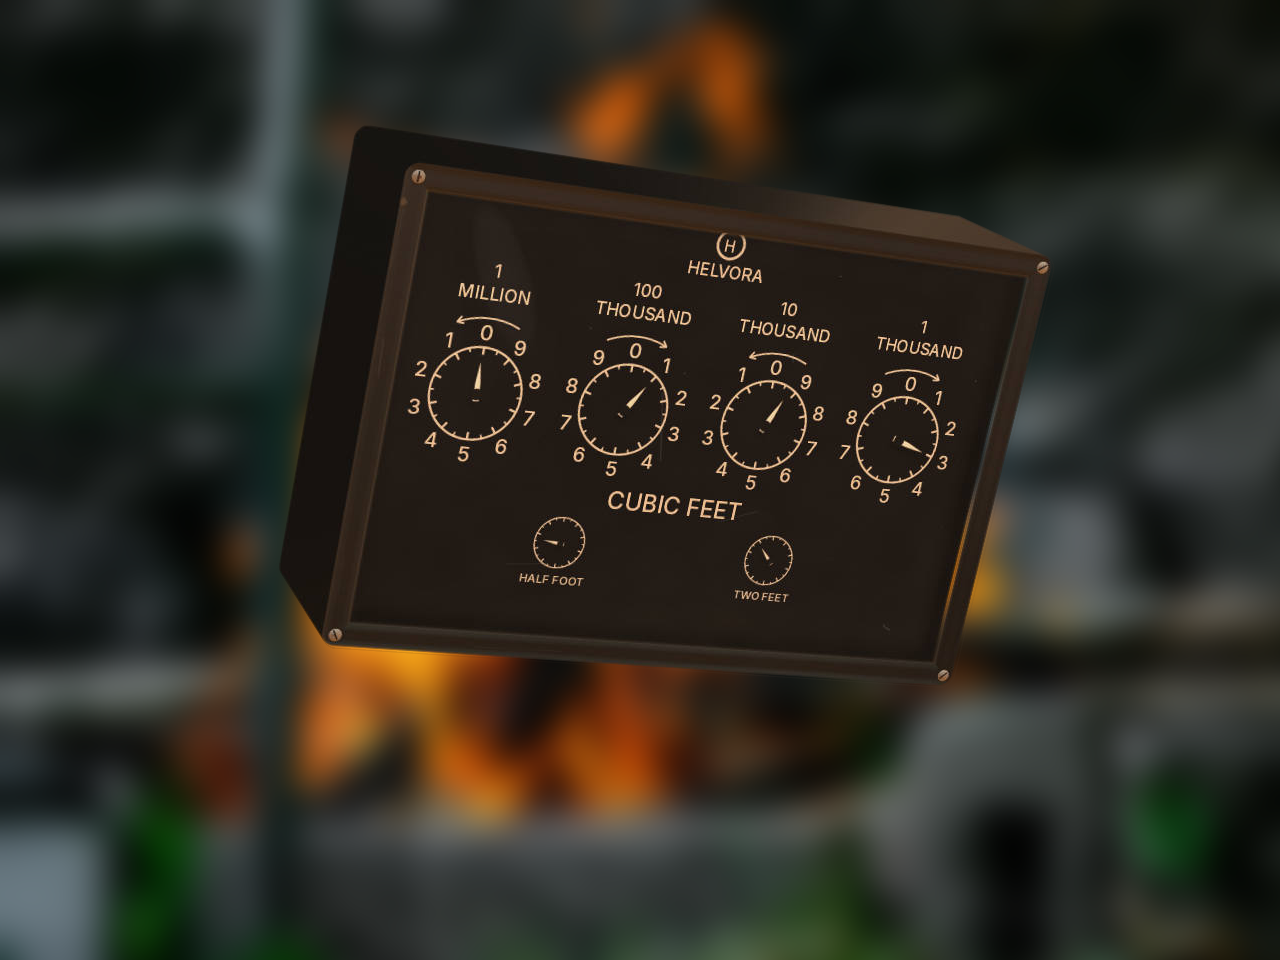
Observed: 9300; ft³
